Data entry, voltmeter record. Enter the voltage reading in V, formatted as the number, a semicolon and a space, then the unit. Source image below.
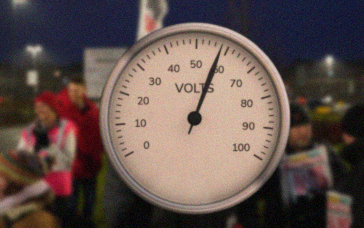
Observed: 58; V
